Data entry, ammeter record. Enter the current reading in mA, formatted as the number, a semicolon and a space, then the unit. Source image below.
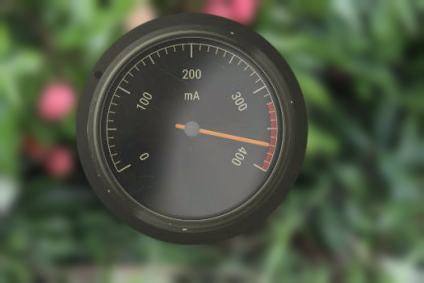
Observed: 370; mA
